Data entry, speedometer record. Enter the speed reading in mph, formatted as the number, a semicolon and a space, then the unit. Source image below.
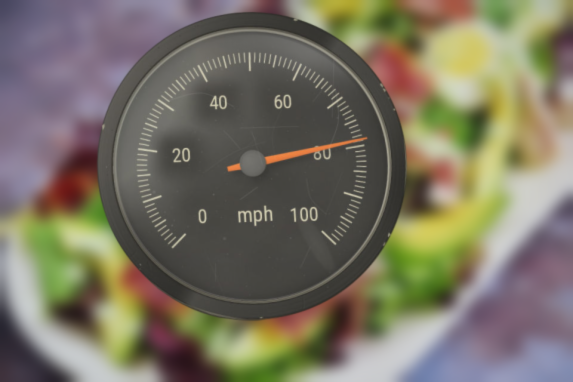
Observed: 79; mph
